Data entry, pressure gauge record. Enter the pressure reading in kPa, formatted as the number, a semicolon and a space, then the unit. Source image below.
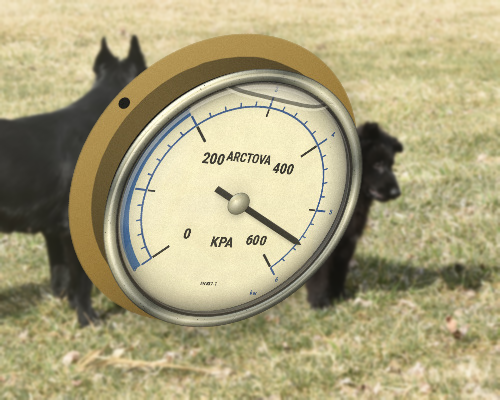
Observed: 550; kPa
